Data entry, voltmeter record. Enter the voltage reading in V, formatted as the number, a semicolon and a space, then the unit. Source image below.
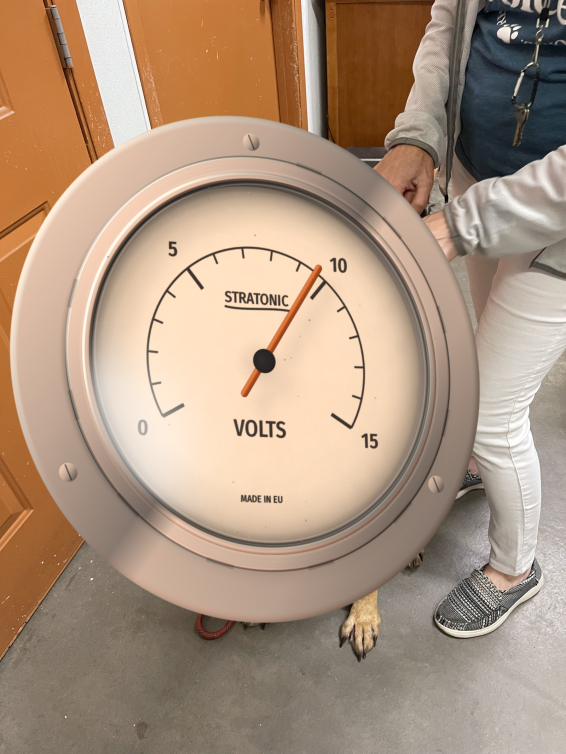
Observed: 9.5; V
